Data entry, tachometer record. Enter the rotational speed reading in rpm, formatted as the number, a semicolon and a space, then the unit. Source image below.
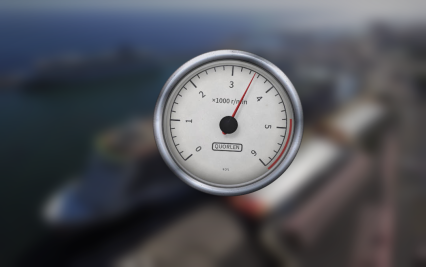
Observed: 3500; rpm
